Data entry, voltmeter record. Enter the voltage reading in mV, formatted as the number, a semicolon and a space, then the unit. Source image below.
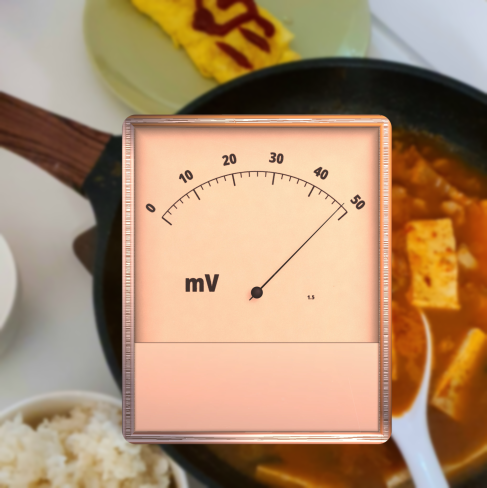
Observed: 48; mV
